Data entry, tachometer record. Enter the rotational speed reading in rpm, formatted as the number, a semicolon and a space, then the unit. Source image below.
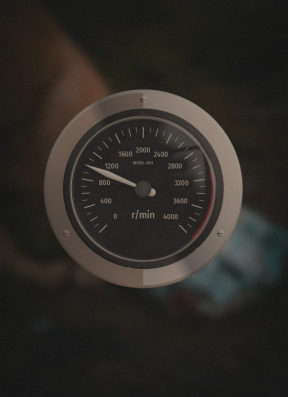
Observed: 1000; rpm
